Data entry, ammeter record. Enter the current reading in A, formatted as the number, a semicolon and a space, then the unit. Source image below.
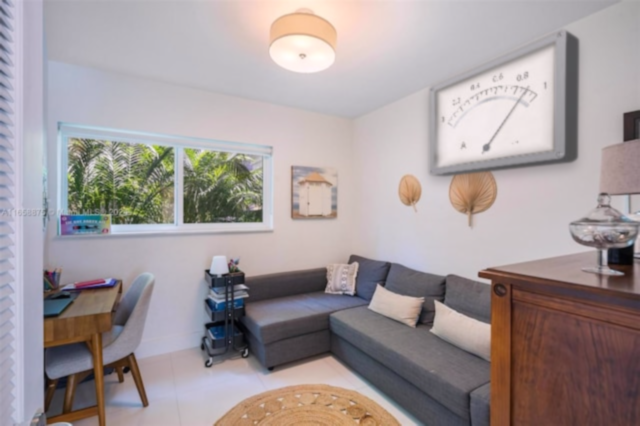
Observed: 0.9; A
